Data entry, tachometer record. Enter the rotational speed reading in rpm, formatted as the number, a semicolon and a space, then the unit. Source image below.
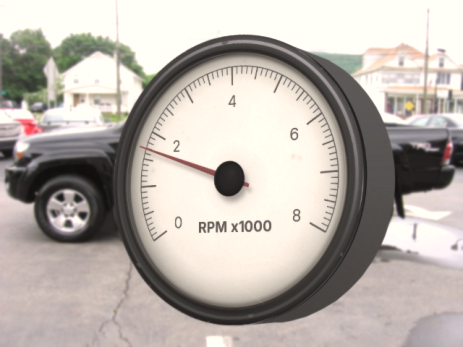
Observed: 1700; rpm
